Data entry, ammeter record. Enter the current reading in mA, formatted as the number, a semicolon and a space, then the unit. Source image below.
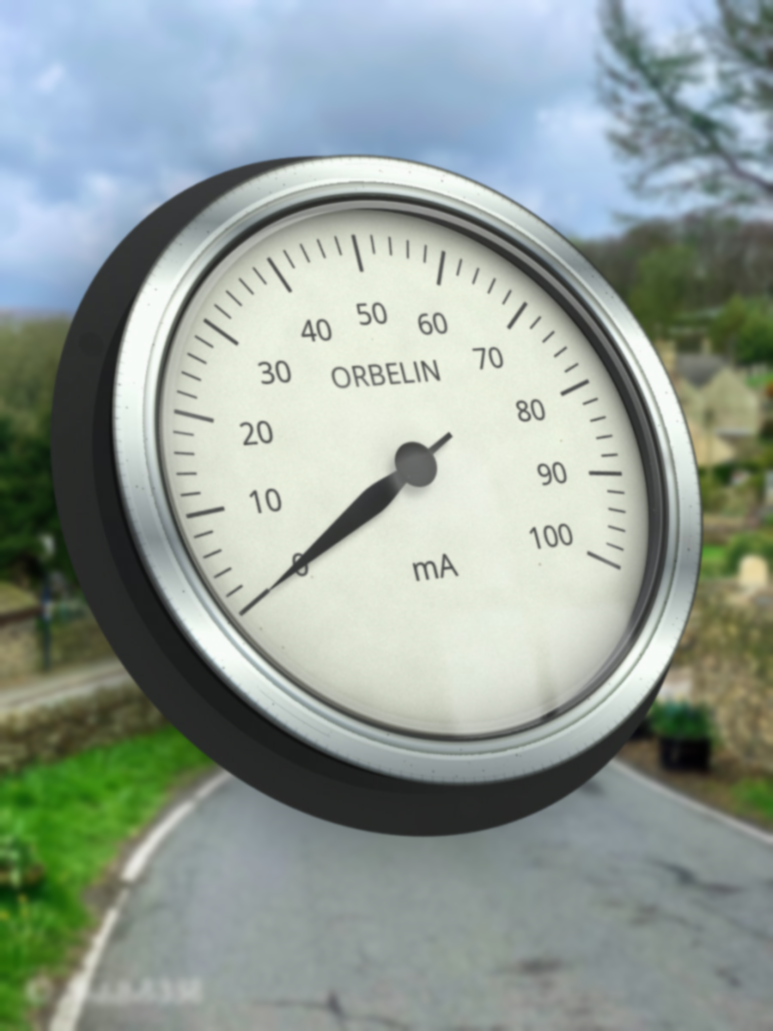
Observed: 0; mA
